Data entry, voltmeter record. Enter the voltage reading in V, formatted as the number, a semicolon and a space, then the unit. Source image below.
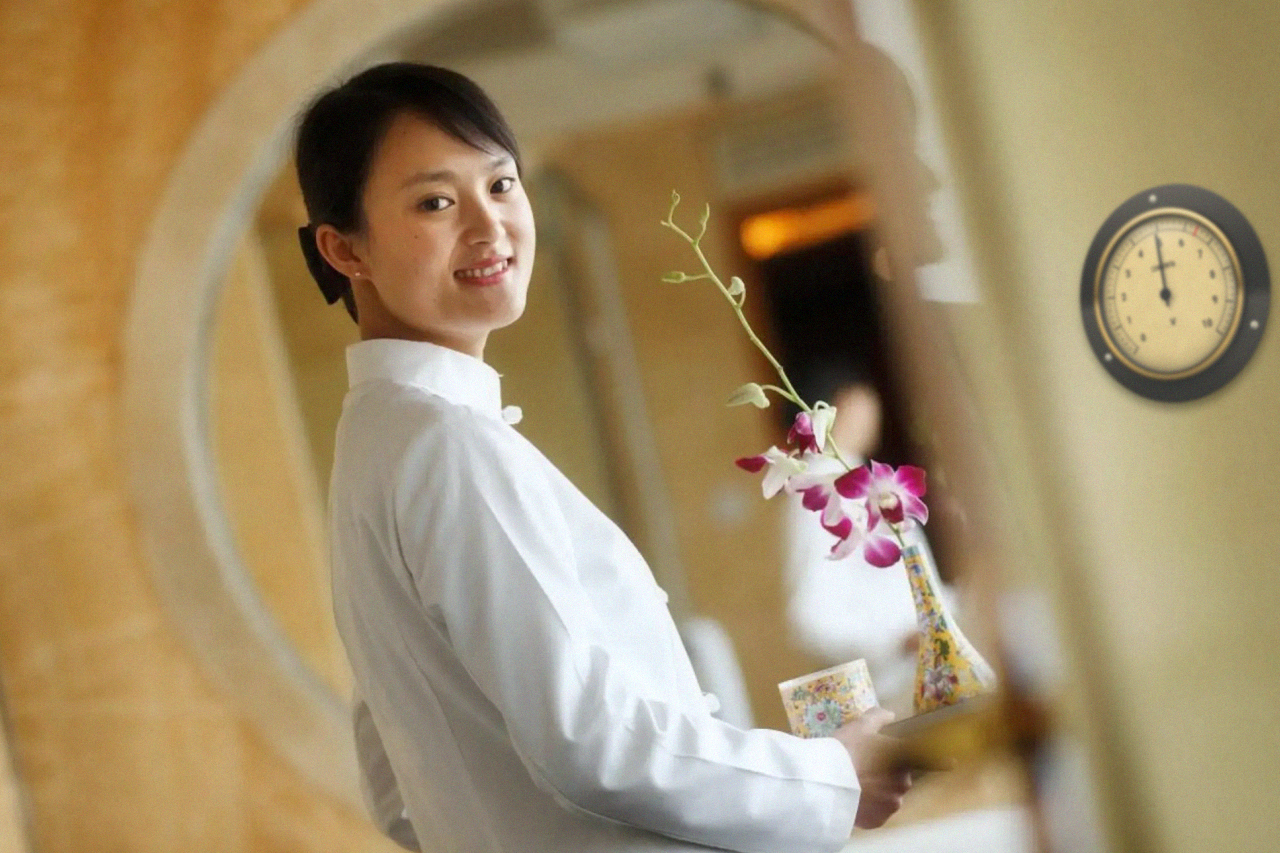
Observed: 5; V
